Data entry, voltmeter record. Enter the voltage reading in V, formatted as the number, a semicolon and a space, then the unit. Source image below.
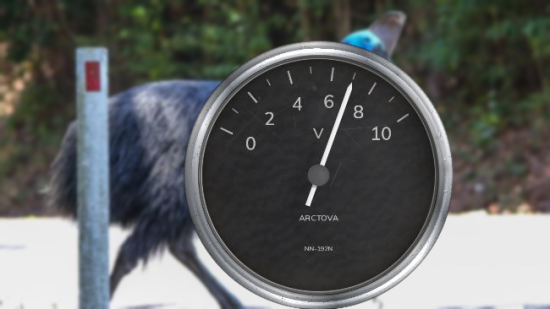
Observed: 7; V
